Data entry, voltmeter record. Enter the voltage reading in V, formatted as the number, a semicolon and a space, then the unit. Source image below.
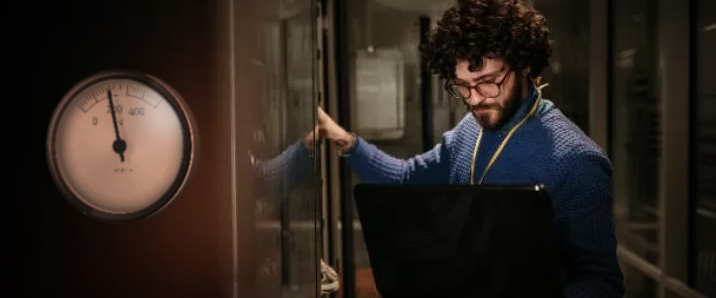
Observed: 200; V
